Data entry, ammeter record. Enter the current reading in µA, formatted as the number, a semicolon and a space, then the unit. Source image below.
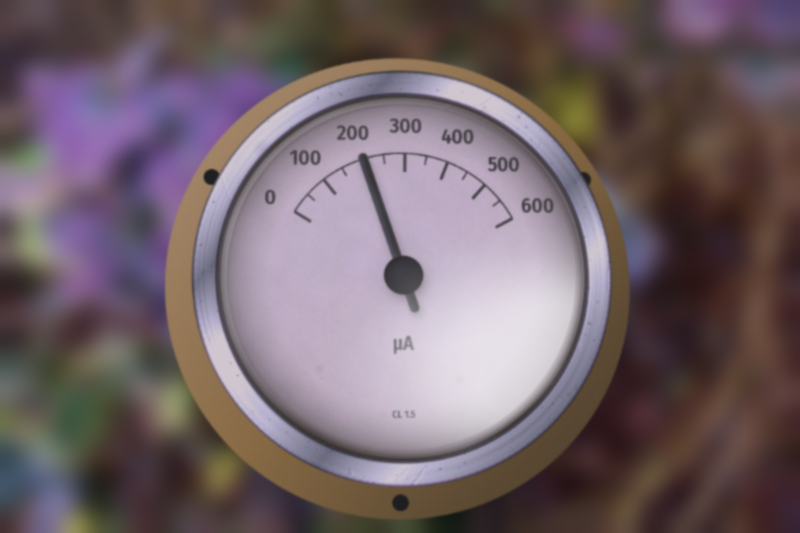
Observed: 200; µA
